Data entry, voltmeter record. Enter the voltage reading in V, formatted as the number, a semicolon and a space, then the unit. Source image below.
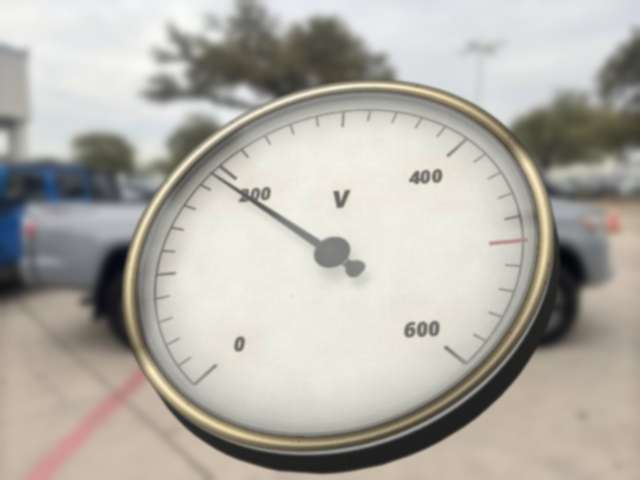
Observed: 190; V
